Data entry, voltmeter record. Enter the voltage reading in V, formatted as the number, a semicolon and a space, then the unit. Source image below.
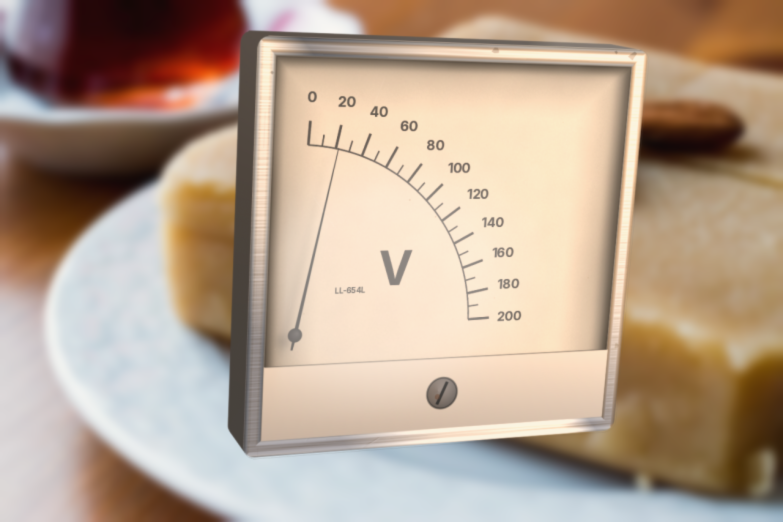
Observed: 20; V
